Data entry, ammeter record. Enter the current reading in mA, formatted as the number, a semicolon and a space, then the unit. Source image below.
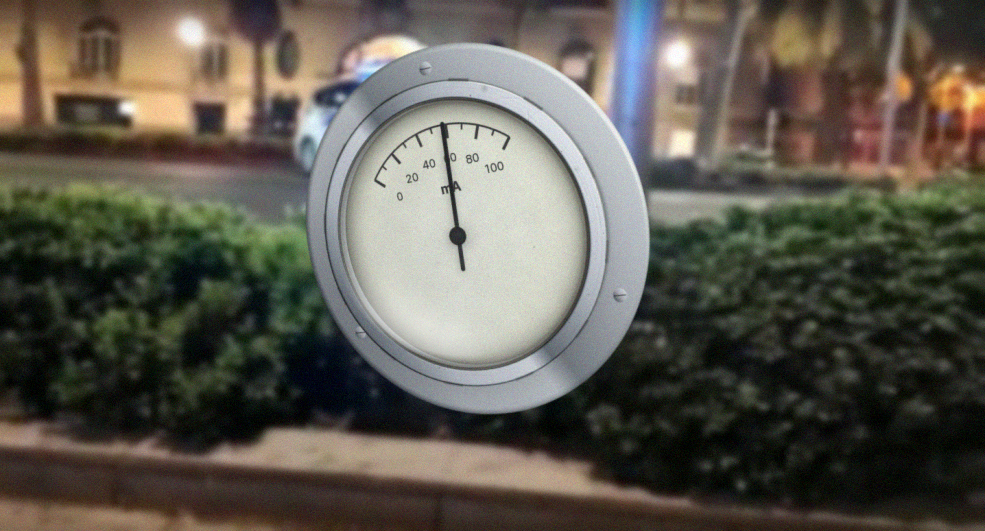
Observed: 60; mA
